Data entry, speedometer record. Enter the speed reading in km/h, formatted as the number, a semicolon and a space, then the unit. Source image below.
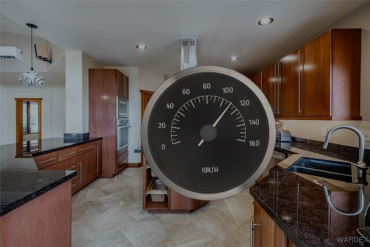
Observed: 110; km/h
